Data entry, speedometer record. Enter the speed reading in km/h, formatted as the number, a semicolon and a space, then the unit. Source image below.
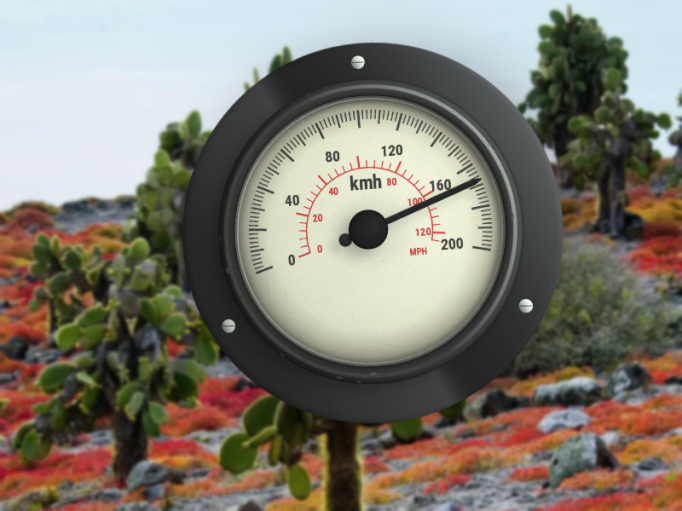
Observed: 168; km/h
